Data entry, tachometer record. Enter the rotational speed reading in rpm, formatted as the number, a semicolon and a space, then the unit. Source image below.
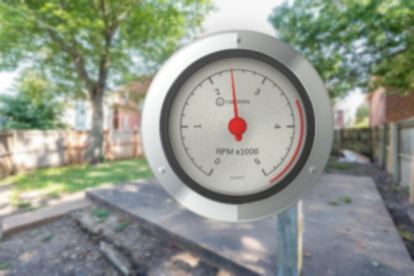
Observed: 2400; rpm
